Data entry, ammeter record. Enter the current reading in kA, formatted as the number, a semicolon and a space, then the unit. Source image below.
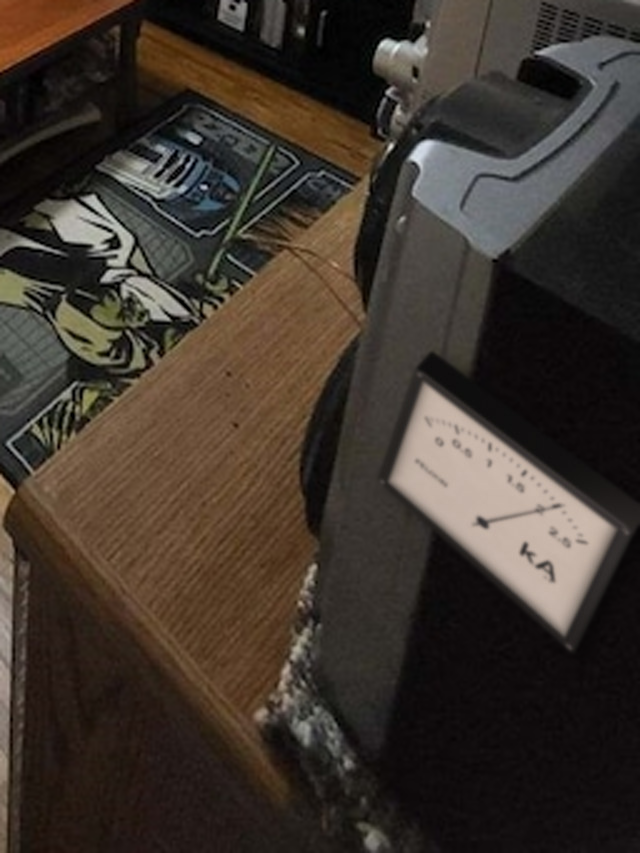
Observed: 2; kA
